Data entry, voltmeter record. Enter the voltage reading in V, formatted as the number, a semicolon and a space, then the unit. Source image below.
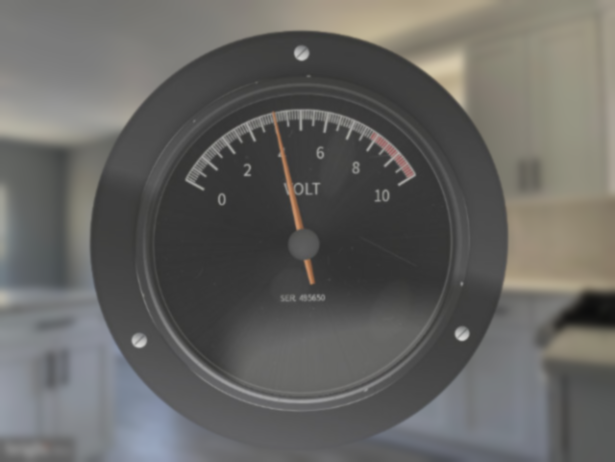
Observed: 4; V
